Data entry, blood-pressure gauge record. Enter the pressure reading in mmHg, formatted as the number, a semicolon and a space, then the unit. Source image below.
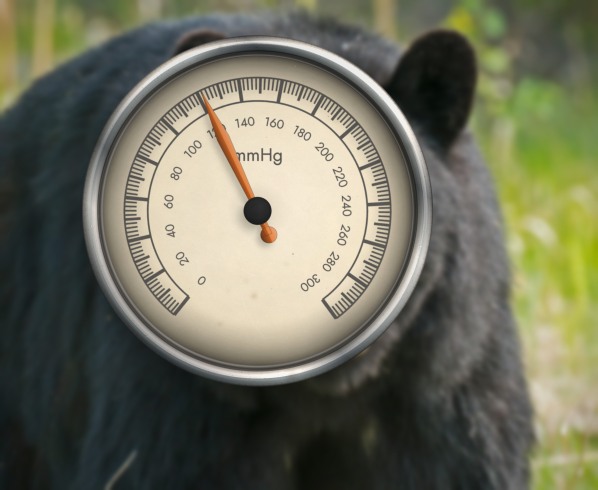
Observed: 122; mmHg
